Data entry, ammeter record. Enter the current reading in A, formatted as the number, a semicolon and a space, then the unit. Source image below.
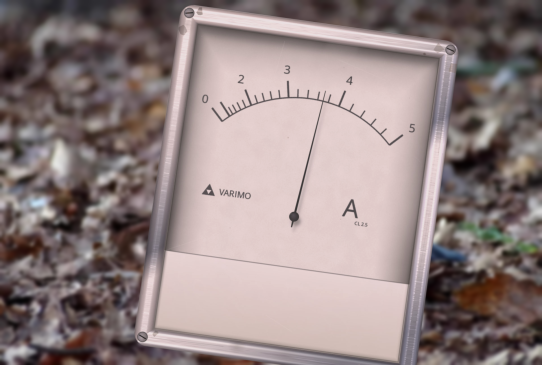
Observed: 3.7; A
